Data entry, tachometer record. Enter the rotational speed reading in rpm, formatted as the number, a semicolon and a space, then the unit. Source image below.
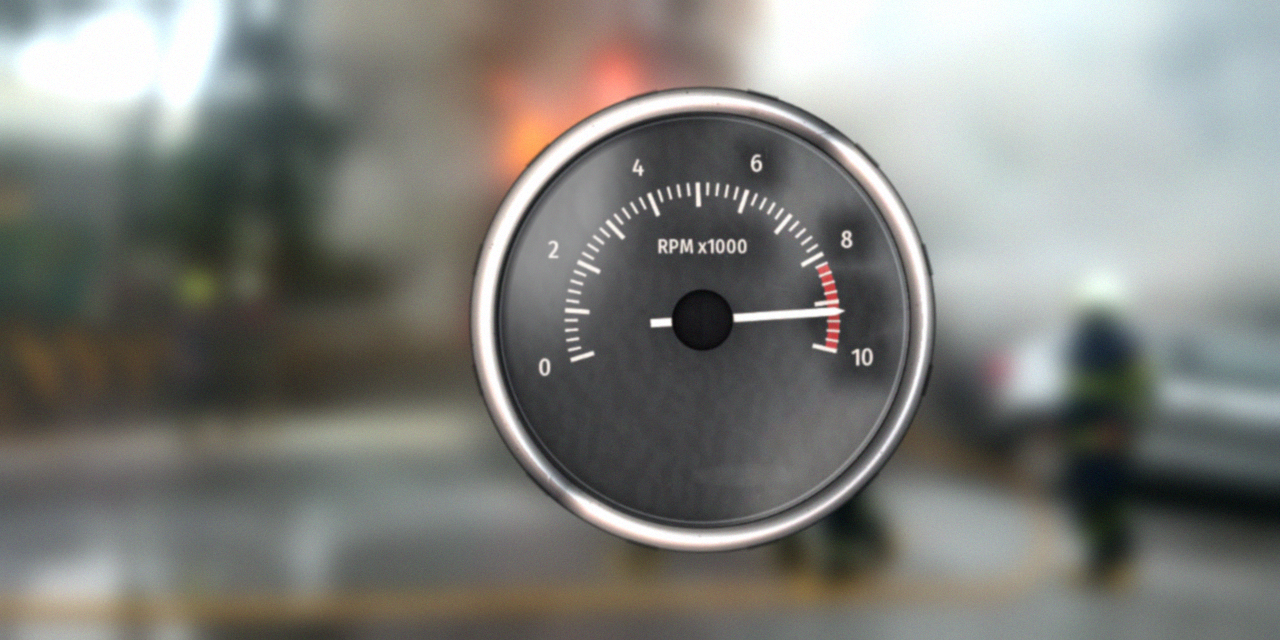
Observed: 9200; rpm
